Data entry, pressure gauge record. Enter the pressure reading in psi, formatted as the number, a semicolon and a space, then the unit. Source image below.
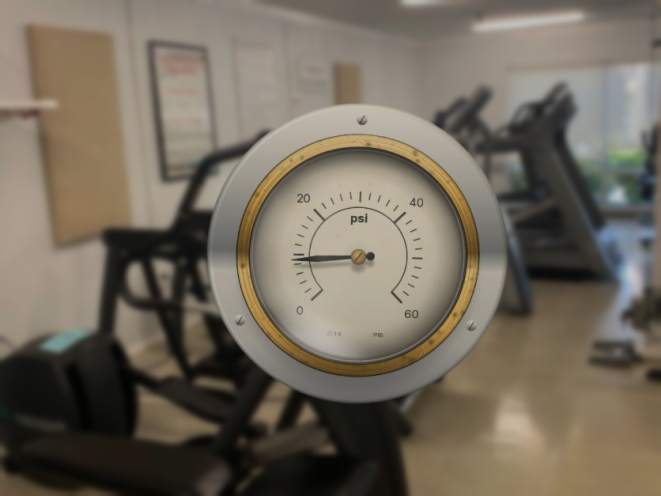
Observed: 9; psi
